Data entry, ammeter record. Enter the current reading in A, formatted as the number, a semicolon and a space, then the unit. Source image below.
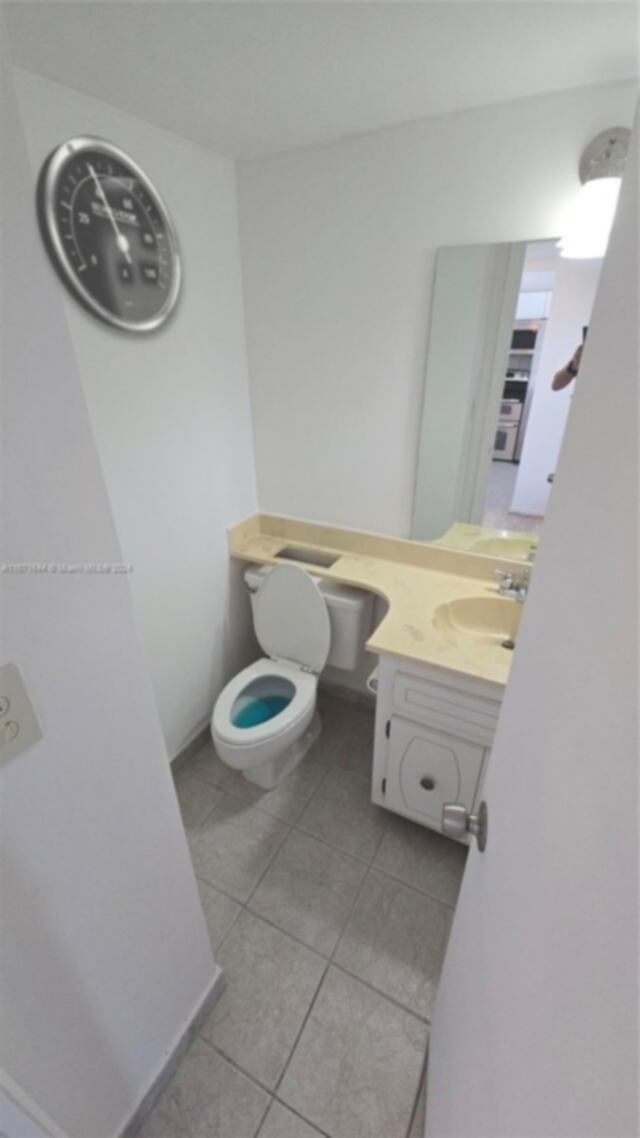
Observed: 40; A
